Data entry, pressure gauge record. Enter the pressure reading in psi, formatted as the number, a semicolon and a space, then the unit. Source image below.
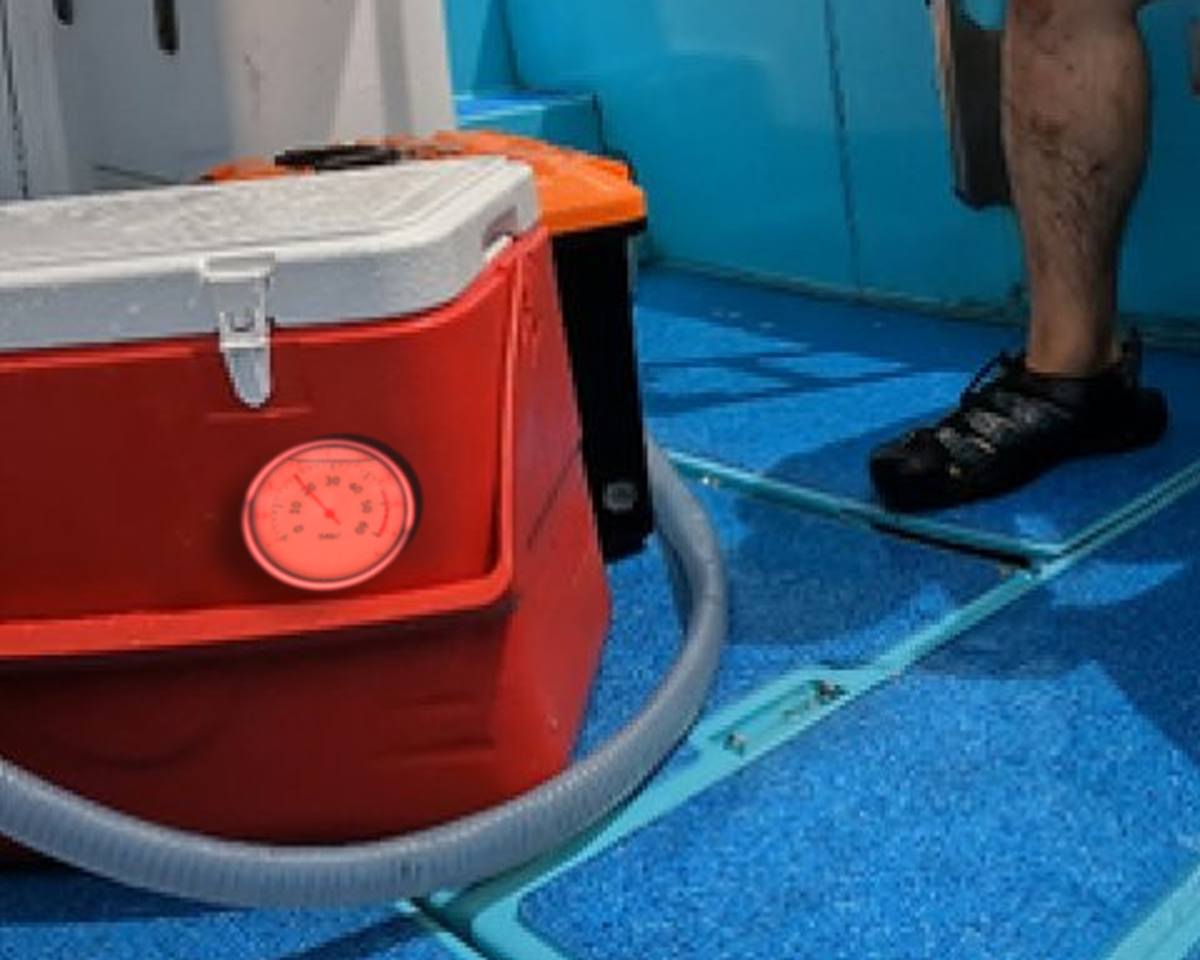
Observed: 20; psi
